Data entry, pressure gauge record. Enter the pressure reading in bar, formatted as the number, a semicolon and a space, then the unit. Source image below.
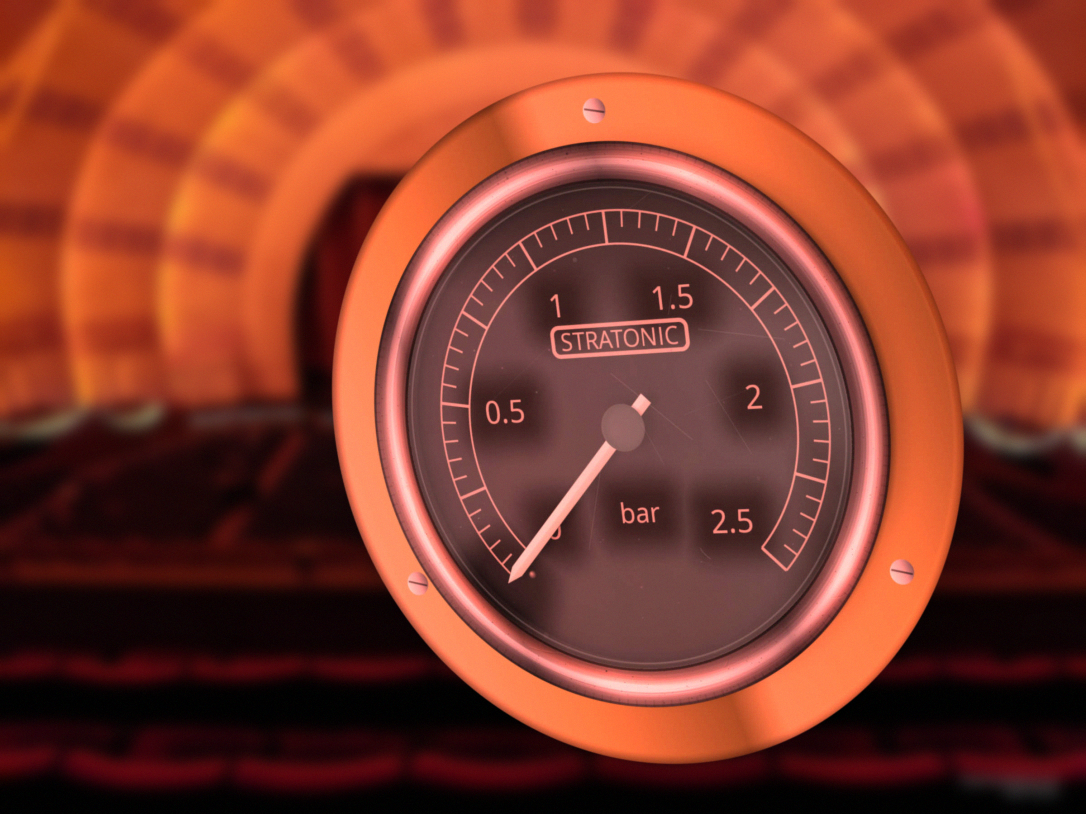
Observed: 0; bar
